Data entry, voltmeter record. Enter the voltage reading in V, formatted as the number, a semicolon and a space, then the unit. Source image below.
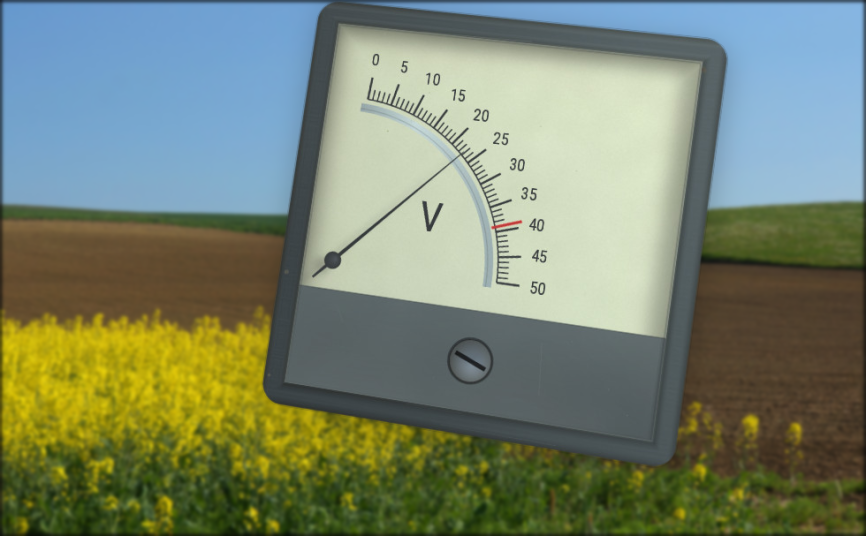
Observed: 23; V
